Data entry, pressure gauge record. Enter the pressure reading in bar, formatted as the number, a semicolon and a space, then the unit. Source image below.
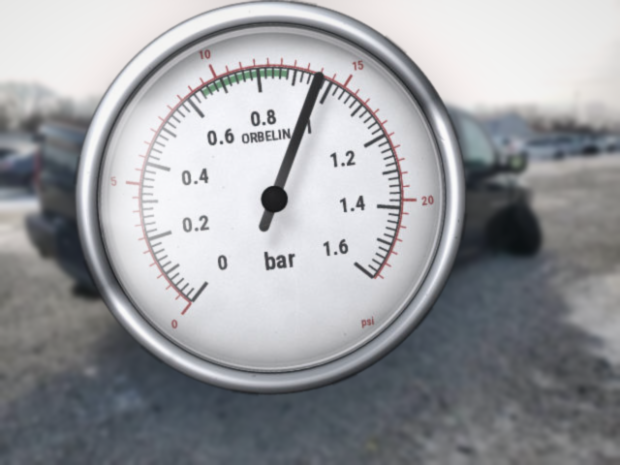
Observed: 0.96; bar
